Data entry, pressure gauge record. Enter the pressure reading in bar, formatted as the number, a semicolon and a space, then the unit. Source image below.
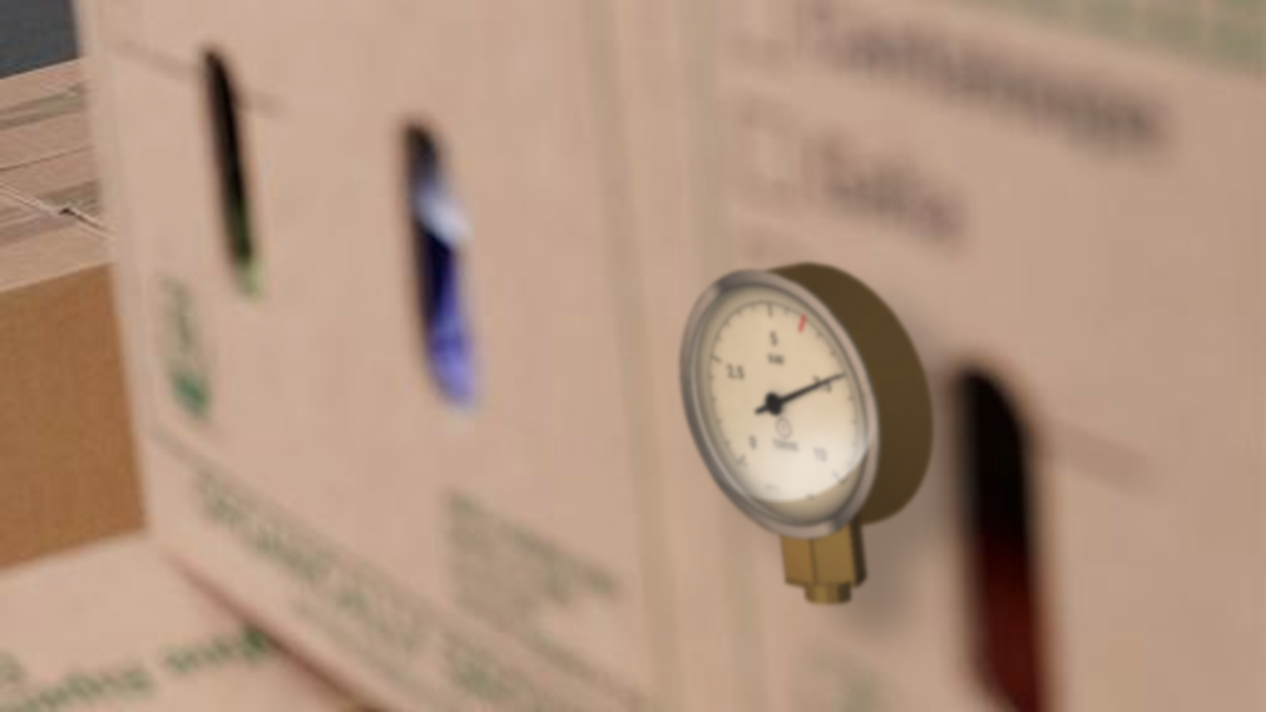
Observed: 7.5; bar
